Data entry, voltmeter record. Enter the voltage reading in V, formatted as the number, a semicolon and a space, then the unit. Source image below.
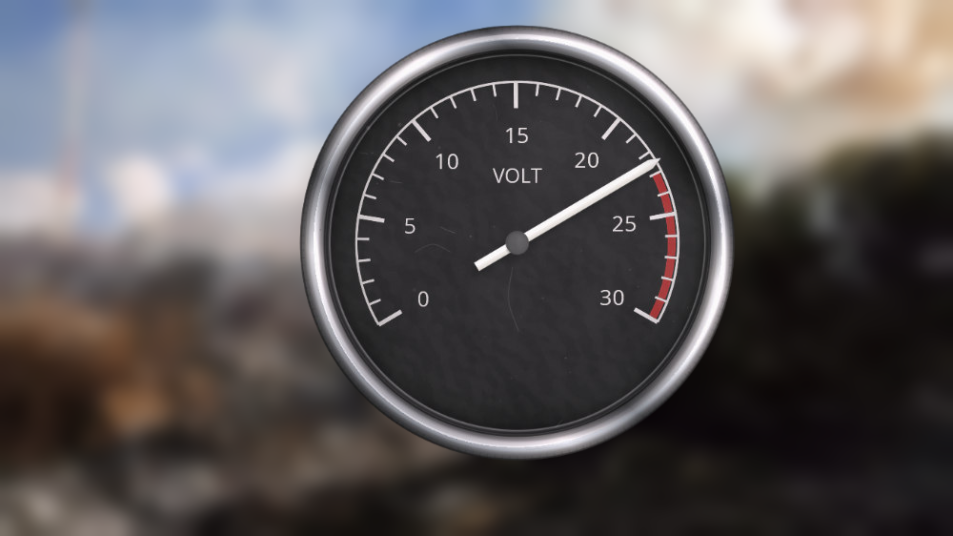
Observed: 22.5; V
